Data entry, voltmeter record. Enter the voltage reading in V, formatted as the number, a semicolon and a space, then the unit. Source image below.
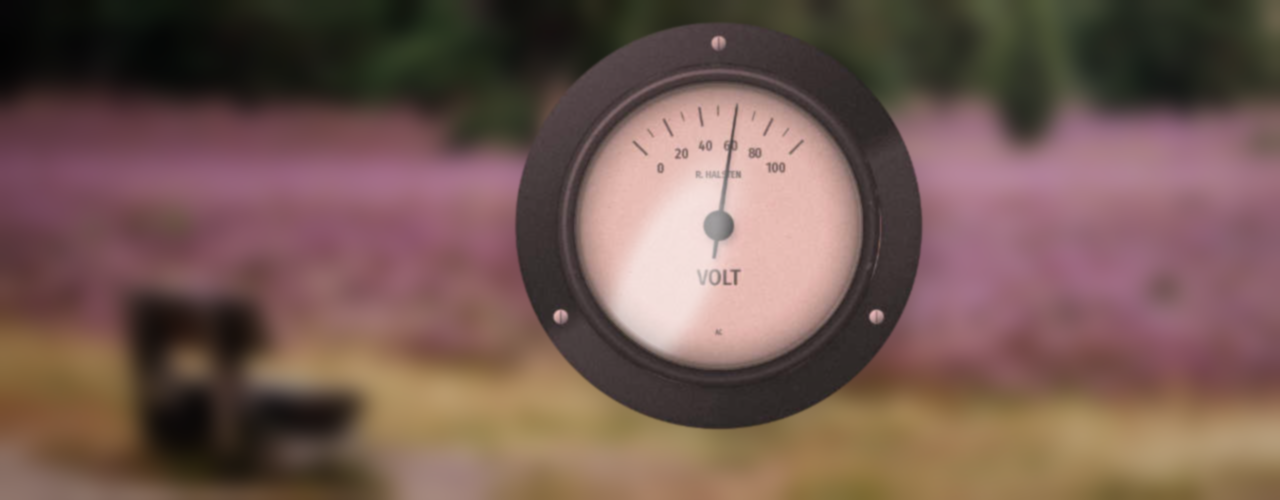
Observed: 60; V
